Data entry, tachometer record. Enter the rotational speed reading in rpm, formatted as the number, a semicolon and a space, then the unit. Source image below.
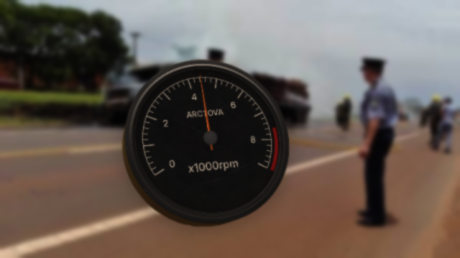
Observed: 4400; rpm
